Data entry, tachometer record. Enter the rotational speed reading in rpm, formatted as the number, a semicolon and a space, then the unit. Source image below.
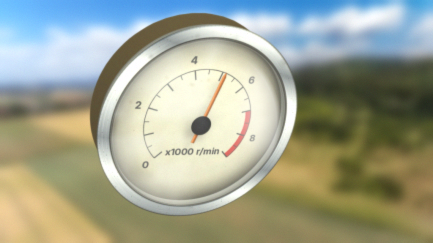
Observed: 5000; rpm
